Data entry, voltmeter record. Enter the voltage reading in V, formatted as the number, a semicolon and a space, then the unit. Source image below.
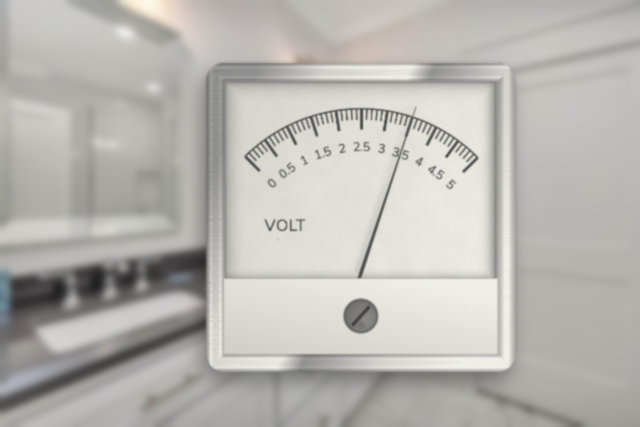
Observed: 3.5; V
